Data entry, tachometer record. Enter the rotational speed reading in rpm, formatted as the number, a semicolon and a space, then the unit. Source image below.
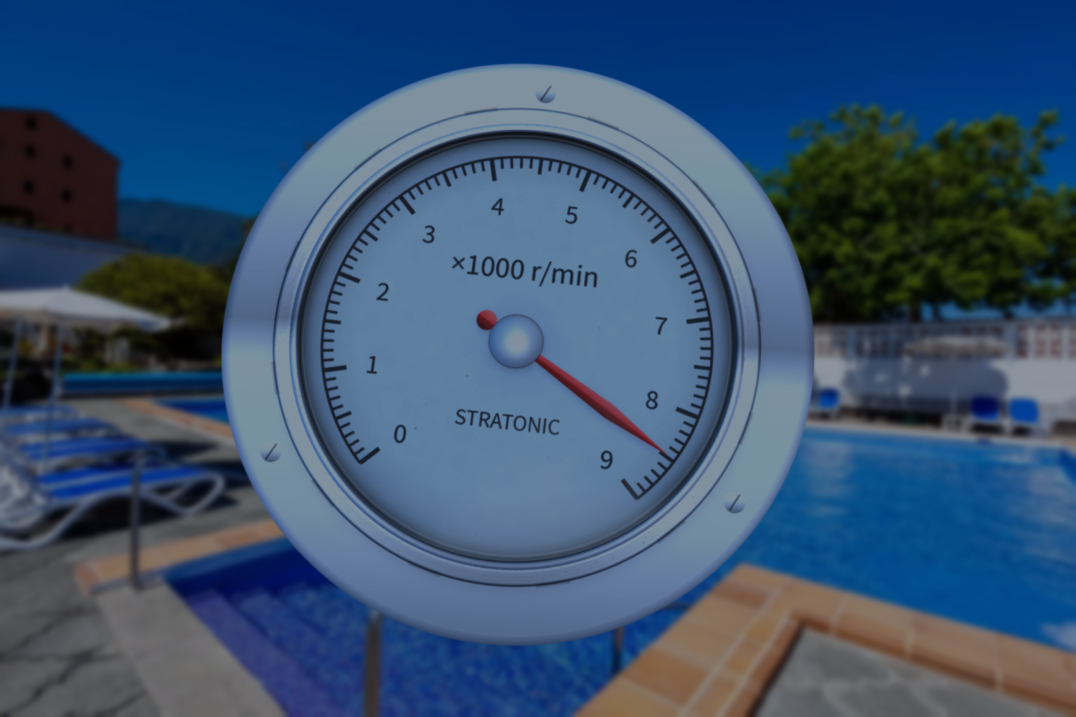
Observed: 8500; rpm
